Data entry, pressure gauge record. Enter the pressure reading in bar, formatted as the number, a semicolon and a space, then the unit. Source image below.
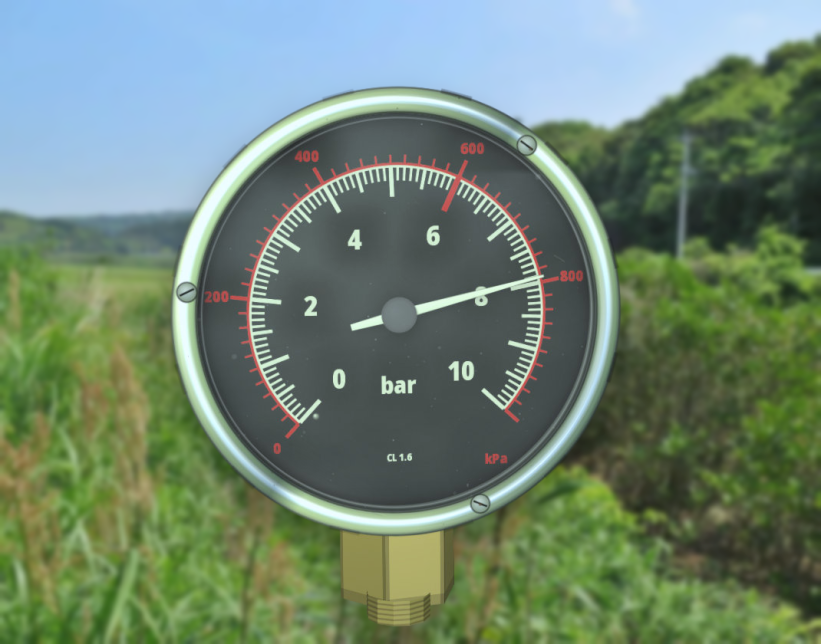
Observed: 7.9; bar
